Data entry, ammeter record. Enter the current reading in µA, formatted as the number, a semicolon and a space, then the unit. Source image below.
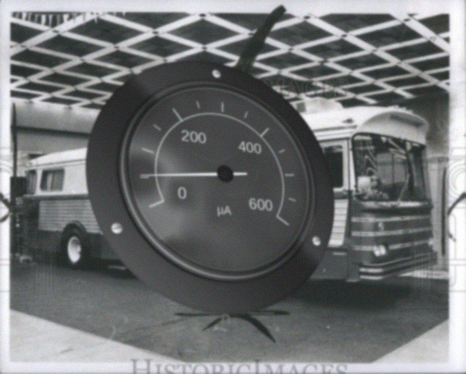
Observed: 50; µA
